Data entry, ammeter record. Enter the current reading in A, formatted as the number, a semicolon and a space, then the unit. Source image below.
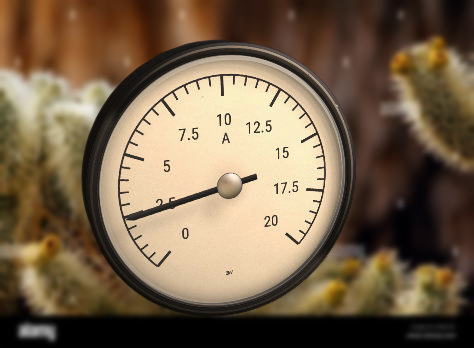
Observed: 2.5; A
